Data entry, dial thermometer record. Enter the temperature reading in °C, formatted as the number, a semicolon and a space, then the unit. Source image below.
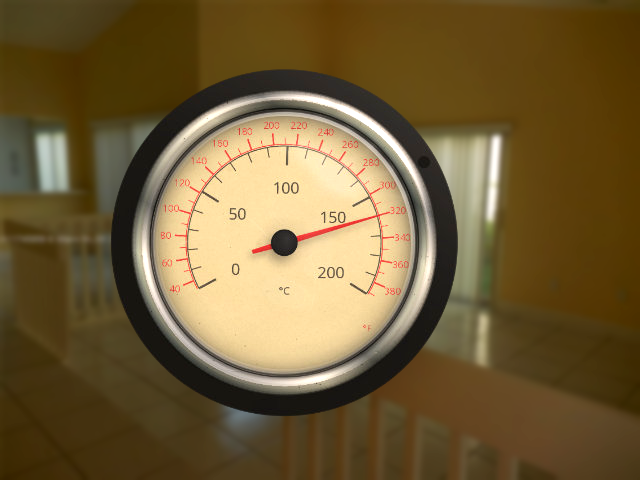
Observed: 160; °C
